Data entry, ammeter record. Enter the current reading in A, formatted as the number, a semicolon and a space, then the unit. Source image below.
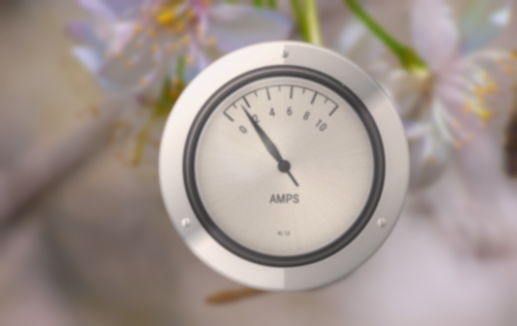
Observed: 1.5; A
